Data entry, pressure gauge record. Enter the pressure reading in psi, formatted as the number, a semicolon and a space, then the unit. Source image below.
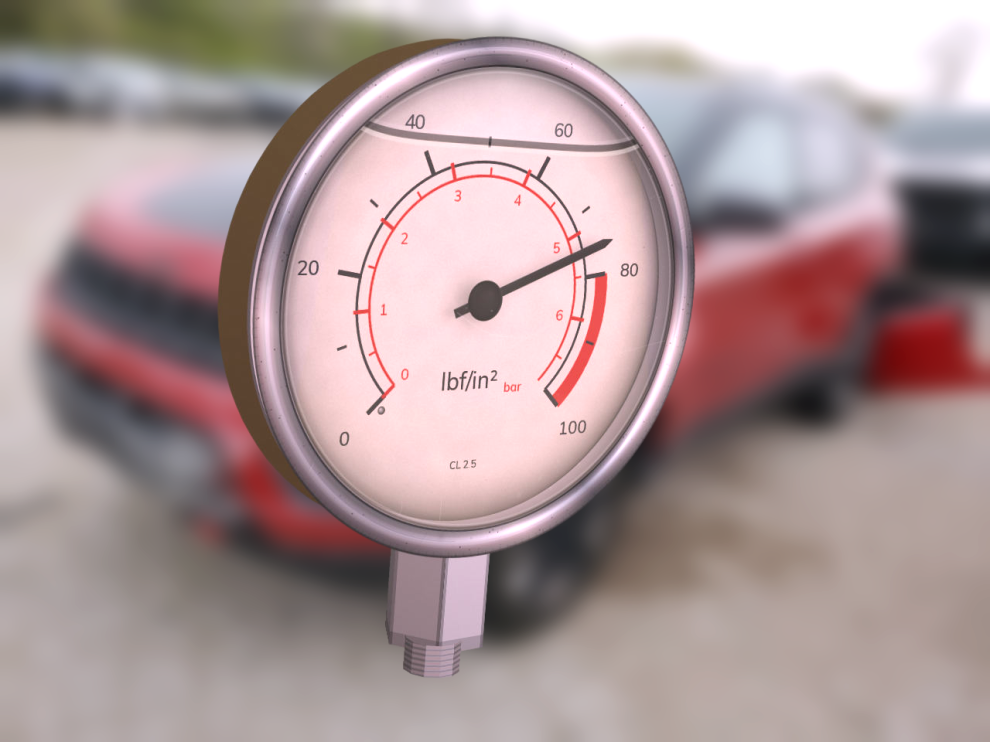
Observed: 75; psi
